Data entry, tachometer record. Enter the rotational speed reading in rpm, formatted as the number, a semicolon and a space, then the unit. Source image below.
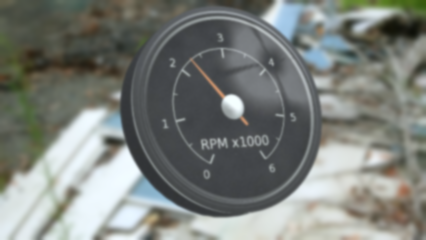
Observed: 2250; rpm
